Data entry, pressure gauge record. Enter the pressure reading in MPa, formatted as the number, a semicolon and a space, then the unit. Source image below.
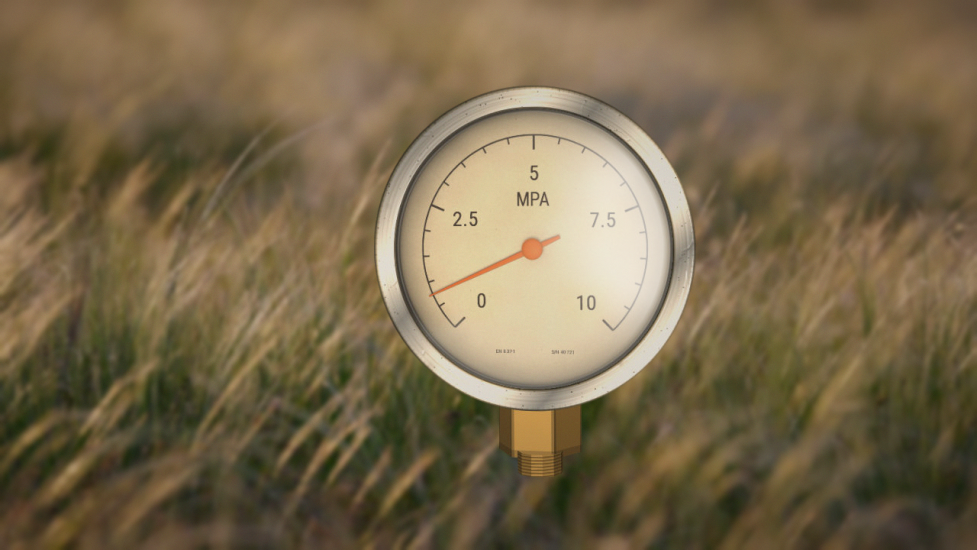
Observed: 0.75; MPa
